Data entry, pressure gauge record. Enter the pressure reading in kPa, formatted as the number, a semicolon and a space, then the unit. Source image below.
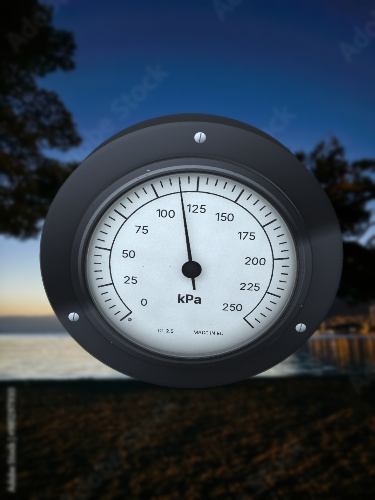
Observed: 115; kPa
